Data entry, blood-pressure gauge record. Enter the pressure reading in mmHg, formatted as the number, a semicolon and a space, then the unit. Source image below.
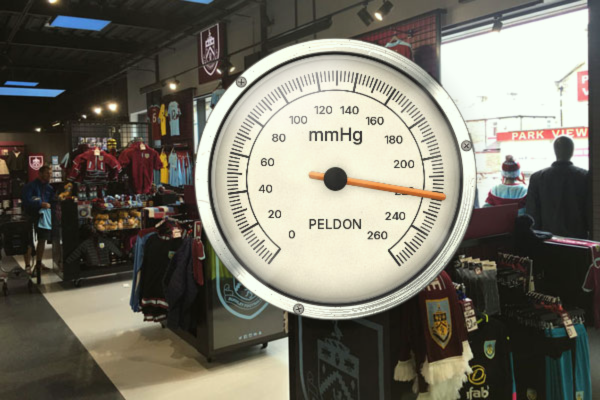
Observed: 220; mmHg
